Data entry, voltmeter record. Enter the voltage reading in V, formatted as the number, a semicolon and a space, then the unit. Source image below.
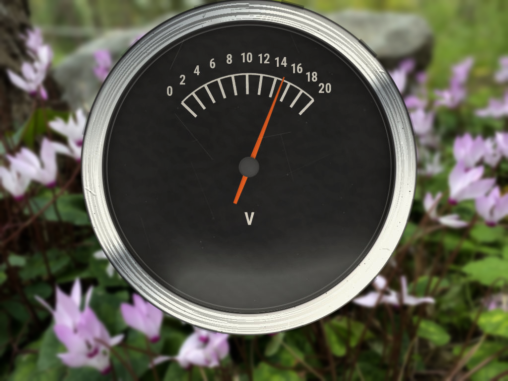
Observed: 15; V
